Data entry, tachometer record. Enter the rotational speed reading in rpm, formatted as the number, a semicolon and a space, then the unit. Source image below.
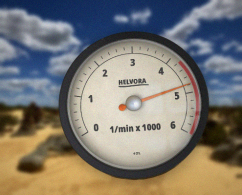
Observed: 4800; rpm
